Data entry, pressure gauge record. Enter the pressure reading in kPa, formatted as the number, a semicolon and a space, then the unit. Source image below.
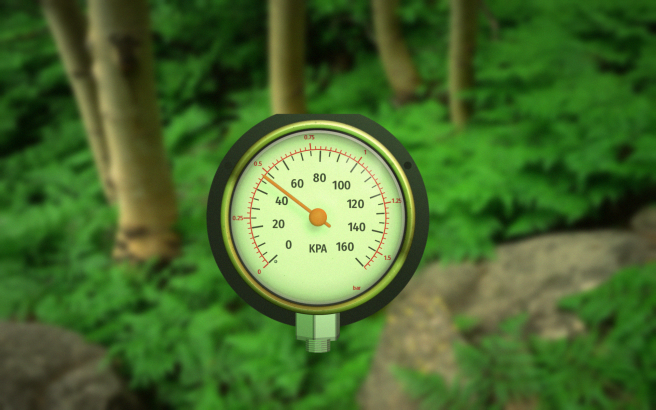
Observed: 47.5; kPa
